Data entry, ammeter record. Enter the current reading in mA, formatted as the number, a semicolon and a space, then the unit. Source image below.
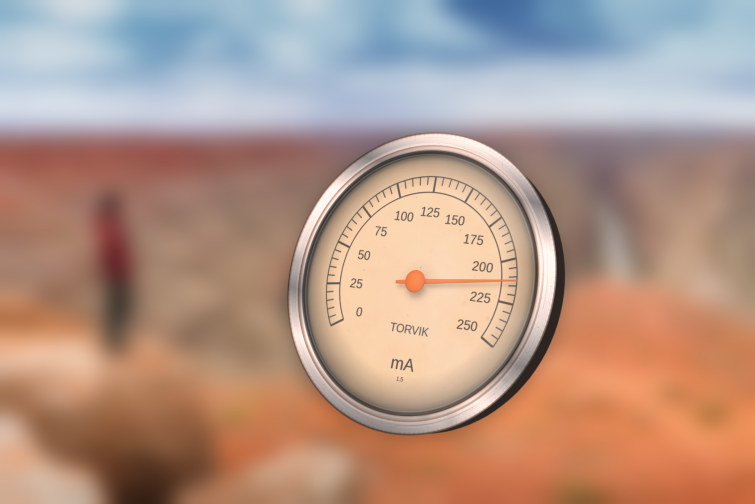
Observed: 212.5; mA
